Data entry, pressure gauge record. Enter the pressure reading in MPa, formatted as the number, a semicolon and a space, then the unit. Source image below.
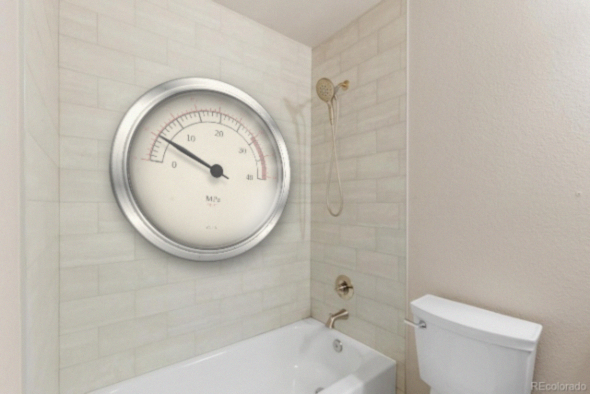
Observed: 5; MPa
